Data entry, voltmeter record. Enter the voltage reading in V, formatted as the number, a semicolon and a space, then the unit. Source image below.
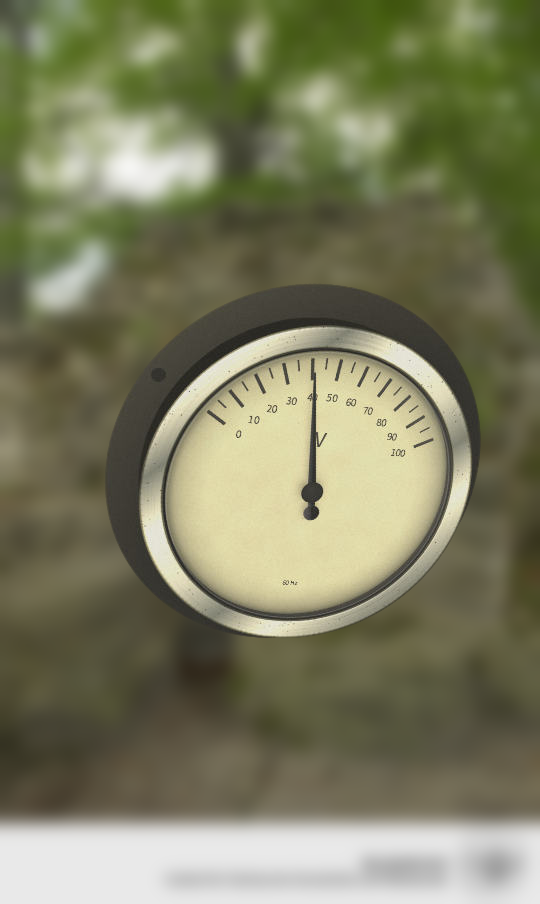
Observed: 40; V
